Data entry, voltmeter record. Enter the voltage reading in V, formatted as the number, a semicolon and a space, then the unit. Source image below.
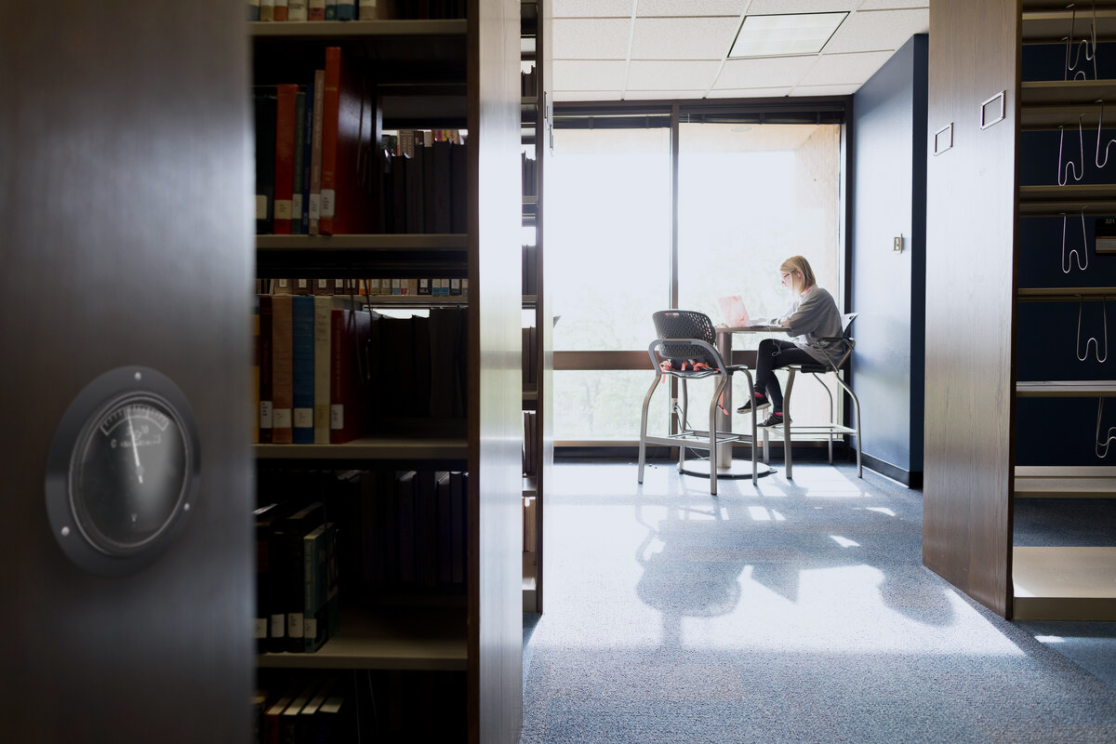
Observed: 5; V
